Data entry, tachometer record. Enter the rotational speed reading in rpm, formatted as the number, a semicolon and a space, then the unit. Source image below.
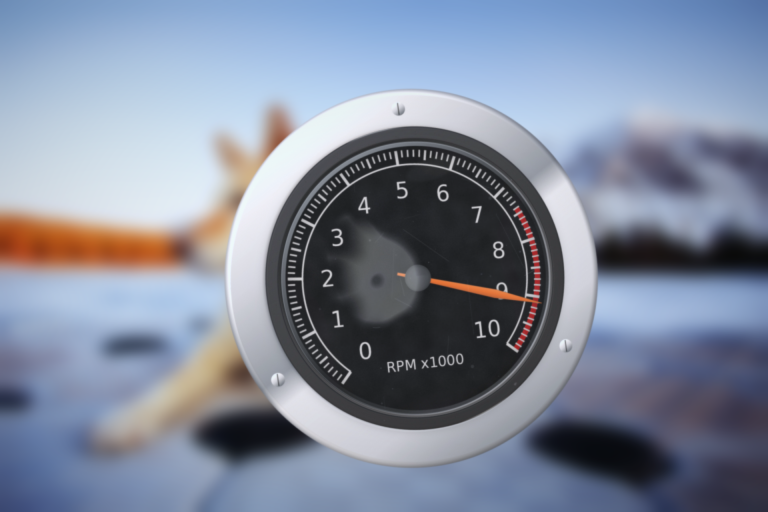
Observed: 9100; rpm
